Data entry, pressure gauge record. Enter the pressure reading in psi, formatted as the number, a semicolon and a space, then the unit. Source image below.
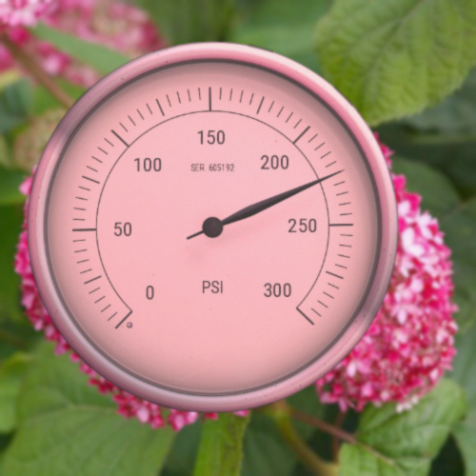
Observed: 225; psi
